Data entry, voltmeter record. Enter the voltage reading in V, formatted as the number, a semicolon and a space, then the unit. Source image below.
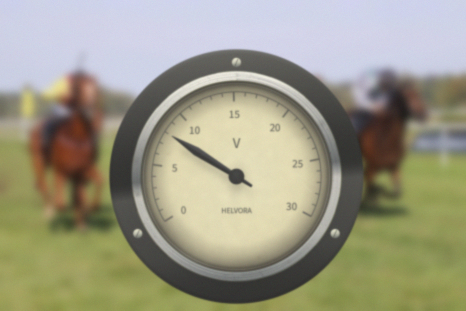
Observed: 8; V
